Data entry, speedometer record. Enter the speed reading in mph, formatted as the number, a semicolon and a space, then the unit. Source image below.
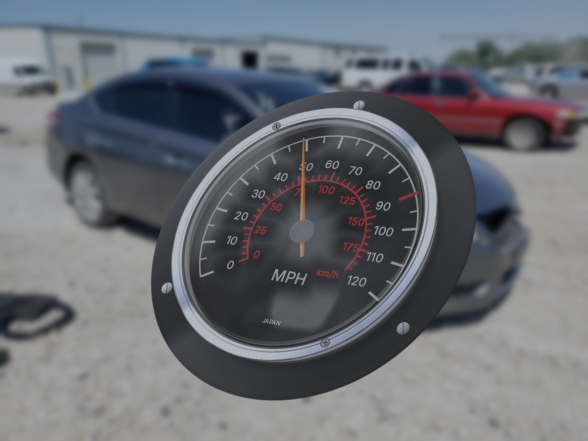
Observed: 50; mph
